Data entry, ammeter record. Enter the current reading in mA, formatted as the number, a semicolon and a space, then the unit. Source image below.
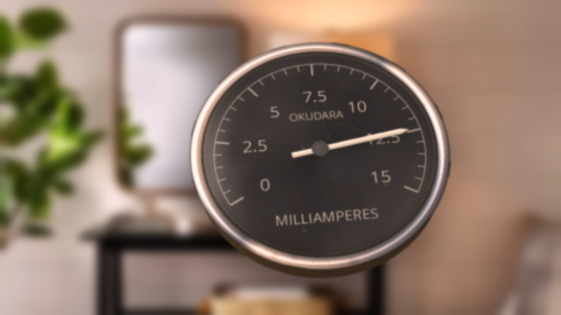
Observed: 12.5; mA
